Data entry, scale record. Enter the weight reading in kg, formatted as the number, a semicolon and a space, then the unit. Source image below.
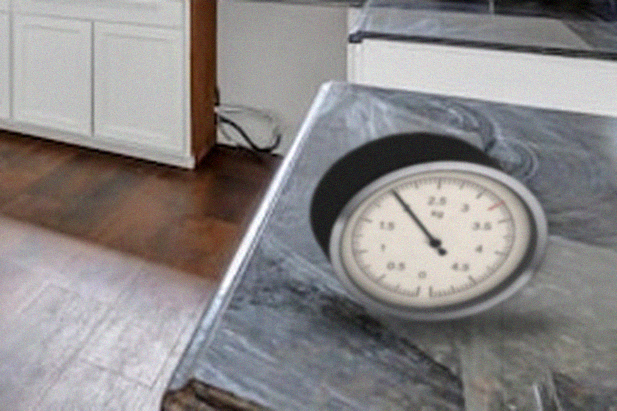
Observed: 2; kg
